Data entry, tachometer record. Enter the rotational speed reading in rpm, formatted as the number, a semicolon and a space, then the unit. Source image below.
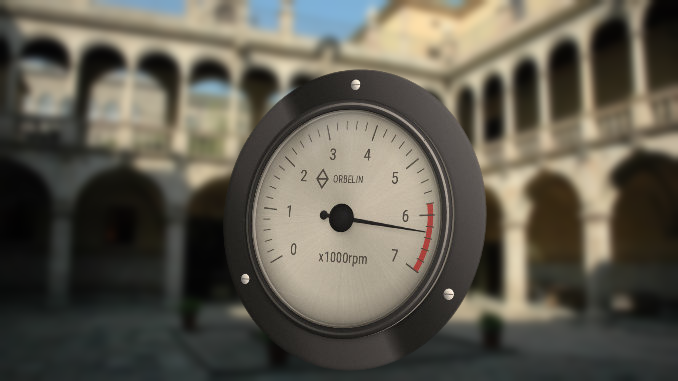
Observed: 6300; rpm
